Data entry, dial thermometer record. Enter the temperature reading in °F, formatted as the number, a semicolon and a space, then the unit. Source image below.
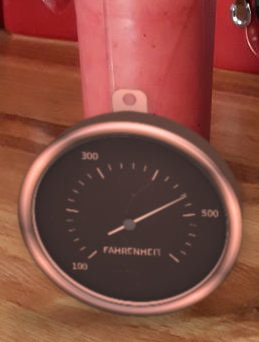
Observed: 460; °F
